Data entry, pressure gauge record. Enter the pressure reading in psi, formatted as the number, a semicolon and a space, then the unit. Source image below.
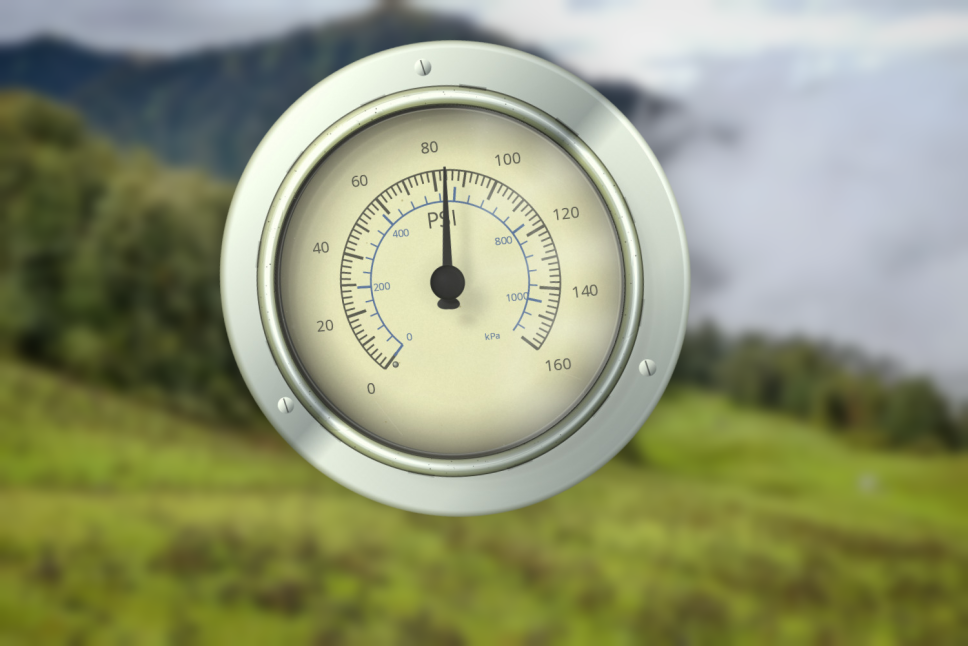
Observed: 84; psi
